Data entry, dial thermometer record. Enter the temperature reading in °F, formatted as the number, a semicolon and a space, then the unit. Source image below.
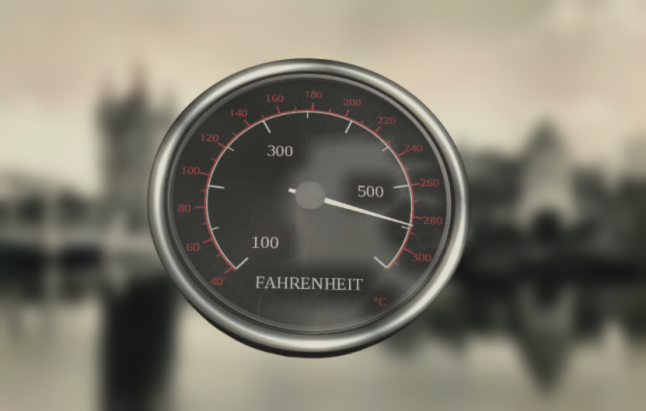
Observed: 550; °F
